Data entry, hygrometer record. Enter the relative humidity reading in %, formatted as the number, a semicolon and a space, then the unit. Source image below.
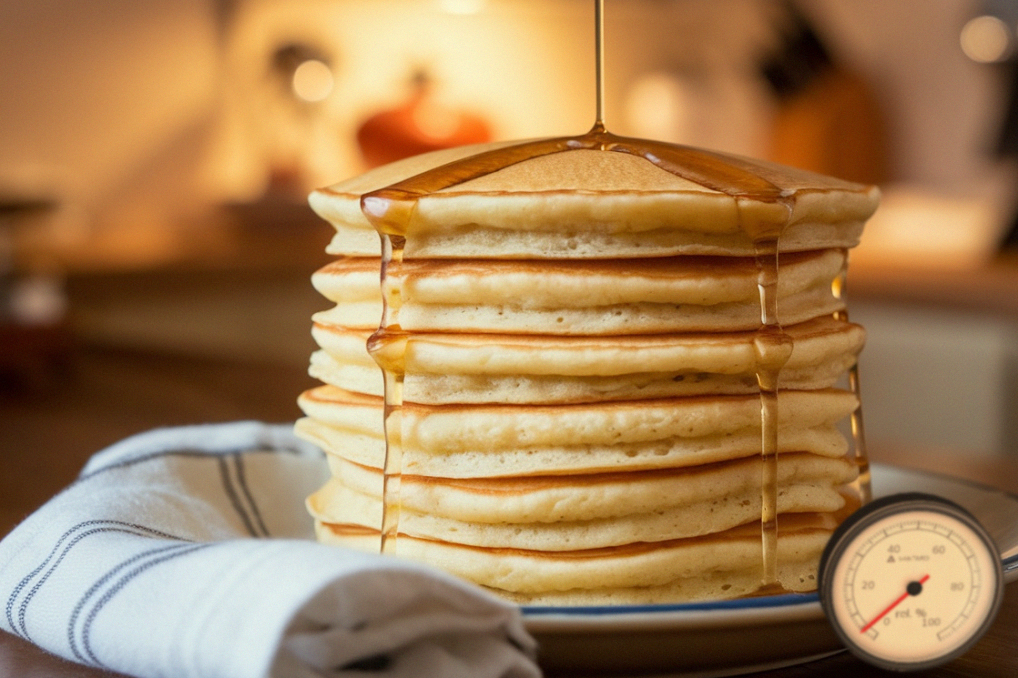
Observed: 5; %
